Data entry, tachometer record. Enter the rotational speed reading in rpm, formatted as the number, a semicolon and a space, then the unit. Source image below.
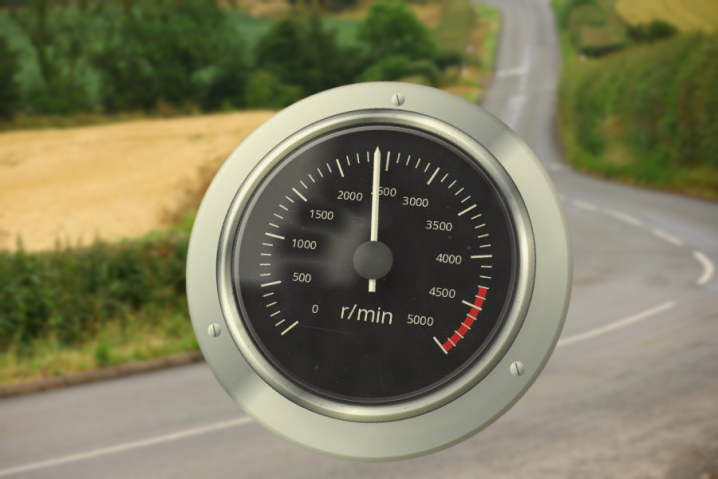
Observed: 2400; rpm
